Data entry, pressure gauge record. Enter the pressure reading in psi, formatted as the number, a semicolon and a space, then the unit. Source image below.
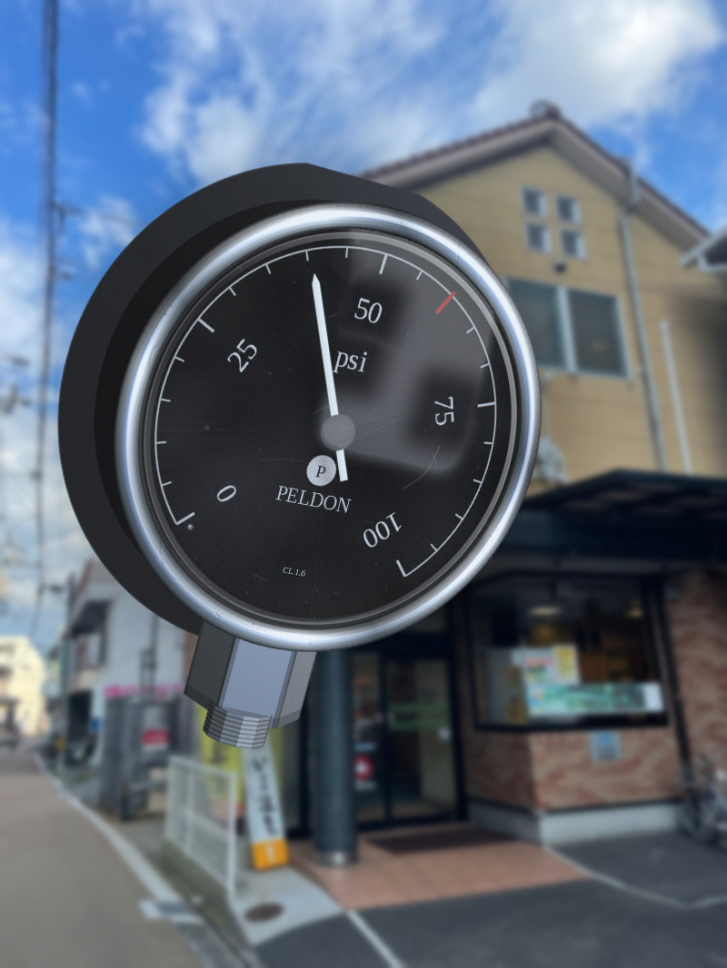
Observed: 40; psi
